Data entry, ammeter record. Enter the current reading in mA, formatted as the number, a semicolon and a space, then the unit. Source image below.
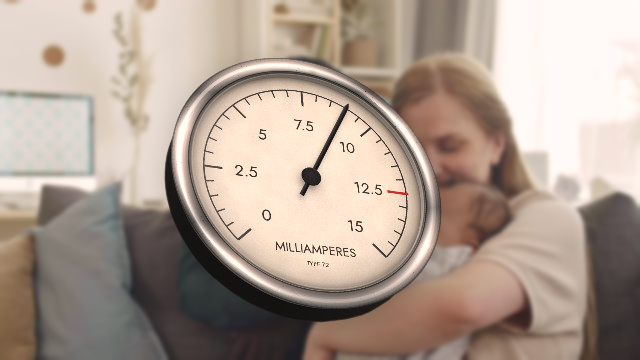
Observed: 9; mA
